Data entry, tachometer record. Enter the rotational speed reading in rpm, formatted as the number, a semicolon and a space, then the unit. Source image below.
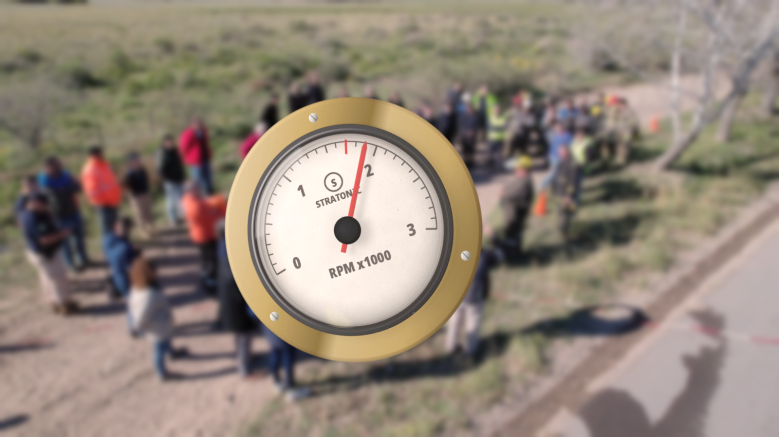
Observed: 1900; rpm
